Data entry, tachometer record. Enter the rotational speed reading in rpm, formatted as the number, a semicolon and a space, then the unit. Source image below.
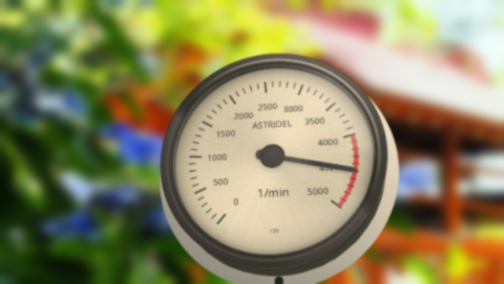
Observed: 4500; rpm
